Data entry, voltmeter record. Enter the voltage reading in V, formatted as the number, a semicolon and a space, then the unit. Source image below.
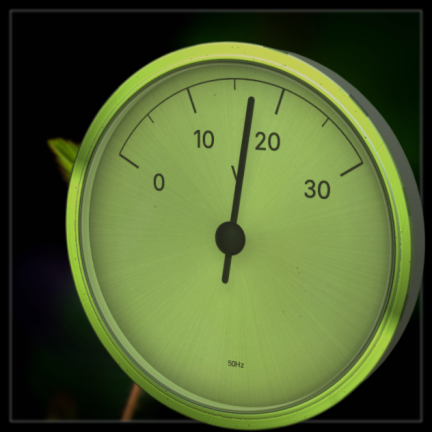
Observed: 17.5; V
